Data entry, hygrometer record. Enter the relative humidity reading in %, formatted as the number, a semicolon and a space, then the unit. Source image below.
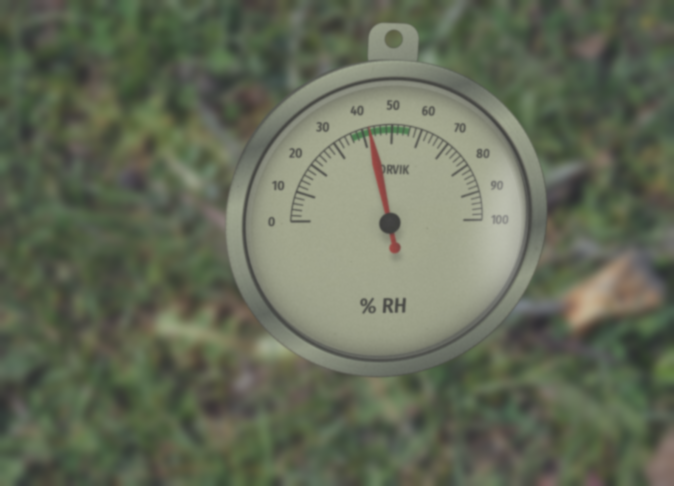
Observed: 42; %
